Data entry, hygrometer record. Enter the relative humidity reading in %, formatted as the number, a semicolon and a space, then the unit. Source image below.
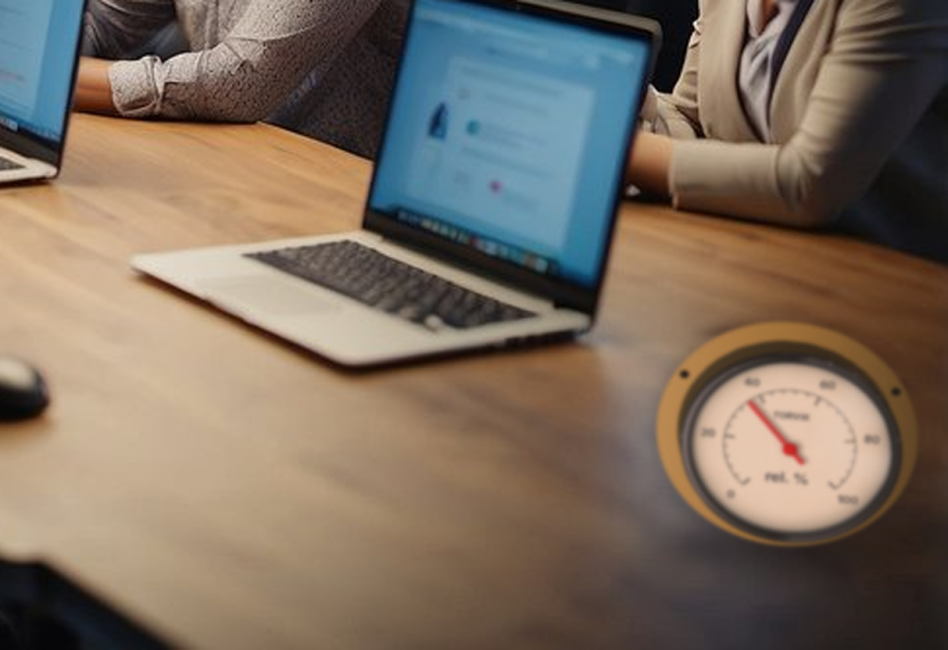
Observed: 36; %
